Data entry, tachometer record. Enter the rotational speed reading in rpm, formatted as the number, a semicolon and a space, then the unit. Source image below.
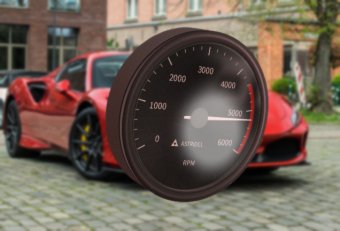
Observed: 5200; rpm
